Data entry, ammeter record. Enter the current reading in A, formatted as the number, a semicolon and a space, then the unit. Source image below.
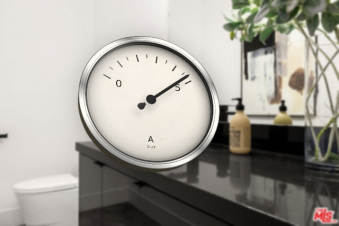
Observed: 4.75; A
